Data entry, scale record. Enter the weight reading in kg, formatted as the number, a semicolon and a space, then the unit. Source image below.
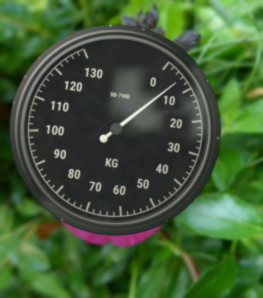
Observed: 6; kg
